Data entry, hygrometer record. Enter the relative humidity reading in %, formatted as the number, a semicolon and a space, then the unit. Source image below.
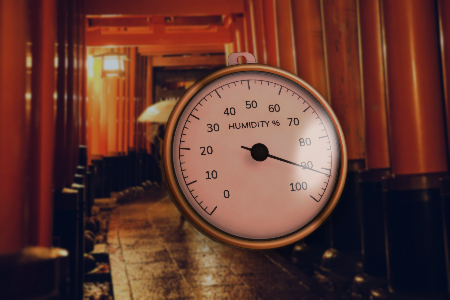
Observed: 92; %
